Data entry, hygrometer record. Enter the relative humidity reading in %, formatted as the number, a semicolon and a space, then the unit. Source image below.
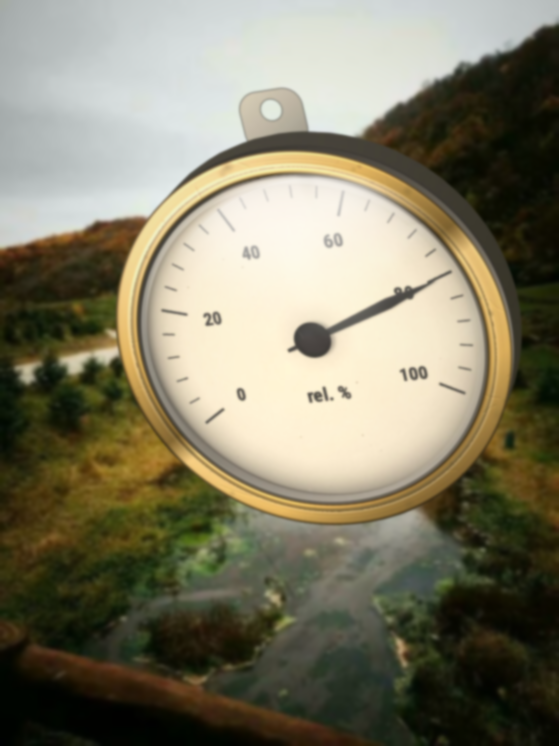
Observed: 80; %
